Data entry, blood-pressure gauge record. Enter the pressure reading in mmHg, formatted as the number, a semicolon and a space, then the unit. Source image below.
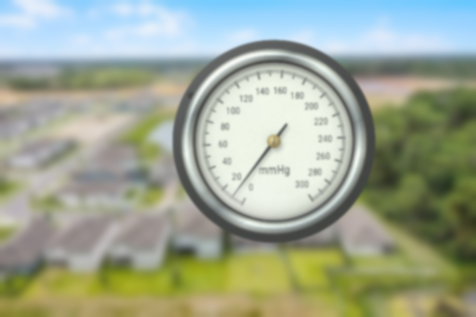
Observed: 10; mmHg
